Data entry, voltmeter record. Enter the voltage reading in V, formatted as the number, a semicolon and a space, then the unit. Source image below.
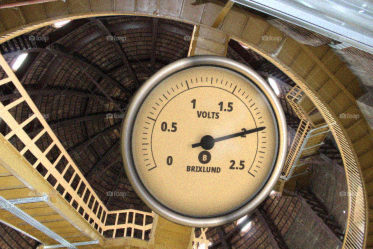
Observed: 2; V
